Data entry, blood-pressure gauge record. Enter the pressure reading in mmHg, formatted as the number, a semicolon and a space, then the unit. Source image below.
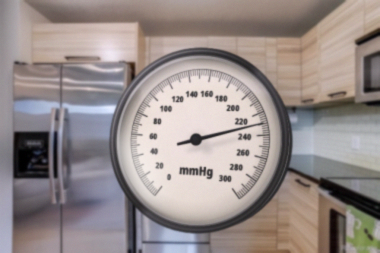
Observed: 230; mmHg
